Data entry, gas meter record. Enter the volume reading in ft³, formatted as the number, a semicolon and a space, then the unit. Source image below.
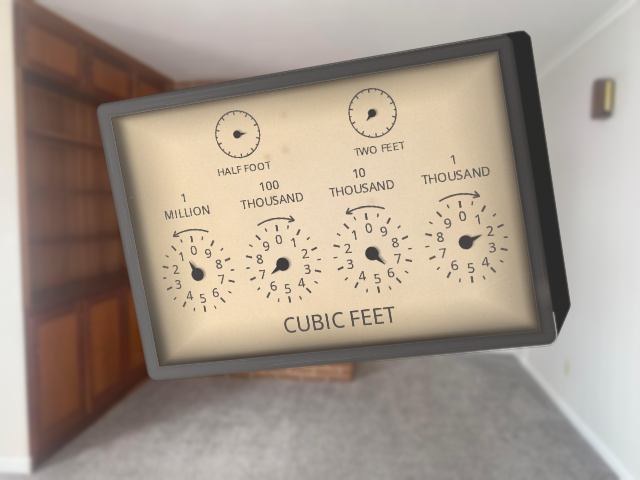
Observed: 66200; ft³
